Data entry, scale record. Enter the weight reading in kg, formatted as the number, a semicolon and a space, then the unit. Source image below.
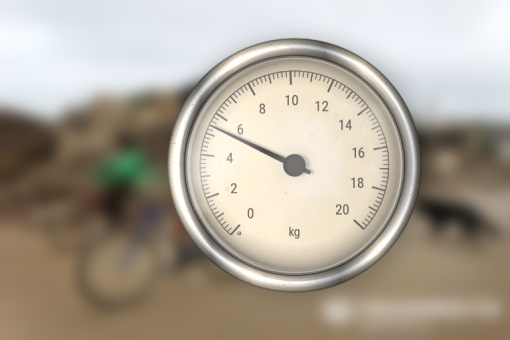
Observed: 5.4; kg
